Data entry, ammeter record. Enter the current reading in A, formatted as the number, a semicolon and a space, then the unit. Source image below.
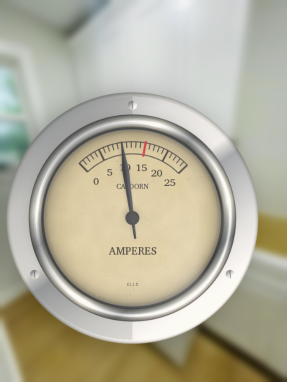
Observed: 10; A
